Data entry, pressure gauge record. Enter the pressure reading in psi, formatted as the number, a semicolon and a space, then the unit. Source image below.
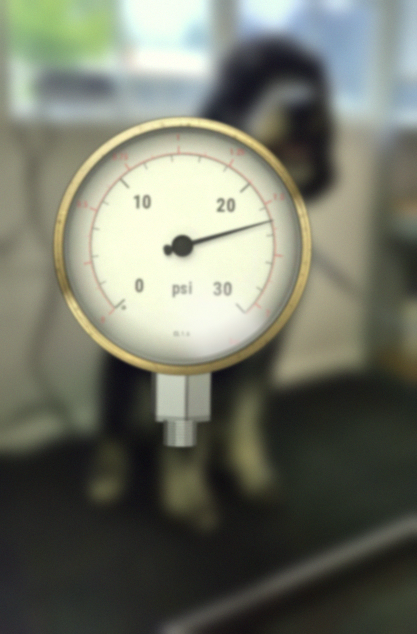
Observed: 23; psi
